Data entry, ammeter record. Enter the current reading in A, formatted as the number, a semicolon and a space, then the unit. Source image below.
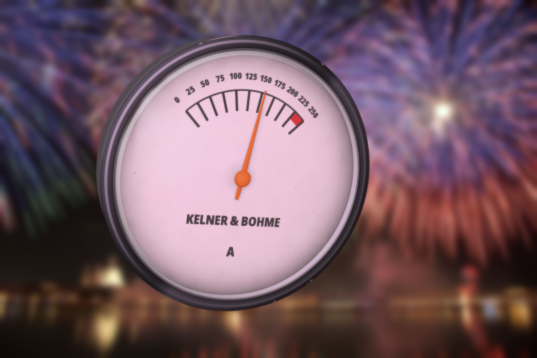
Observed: 150; A
